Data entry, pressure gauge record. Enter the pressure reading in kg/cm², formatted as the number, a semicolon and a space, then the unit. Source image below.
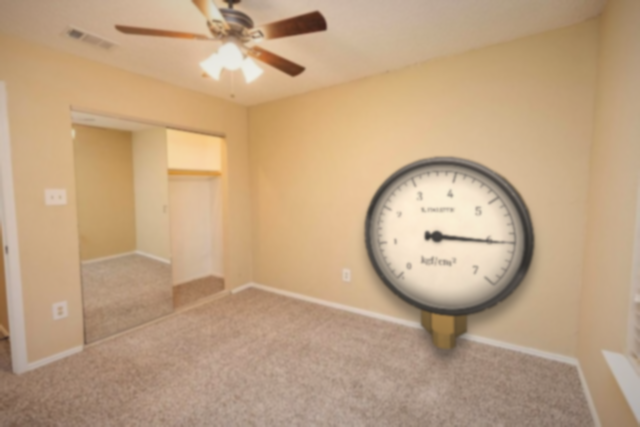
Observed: 6; kg/cm²
